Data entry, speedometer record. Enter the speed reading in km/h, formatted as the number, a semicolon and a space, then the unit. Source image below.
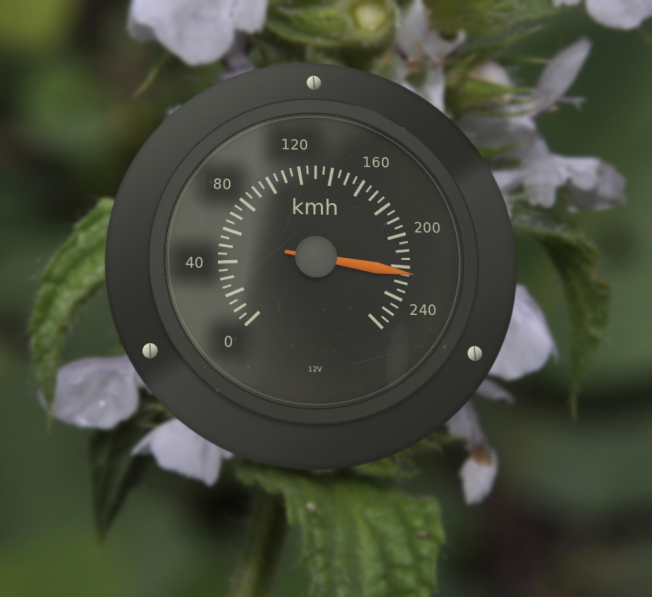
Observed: 225; km/h
